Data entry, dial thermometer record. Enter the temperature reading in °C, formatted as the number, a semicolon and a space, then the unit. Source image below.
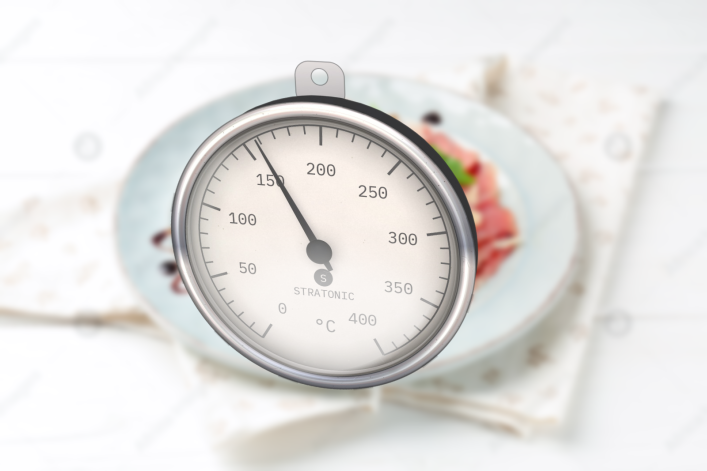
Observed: 160; °C
